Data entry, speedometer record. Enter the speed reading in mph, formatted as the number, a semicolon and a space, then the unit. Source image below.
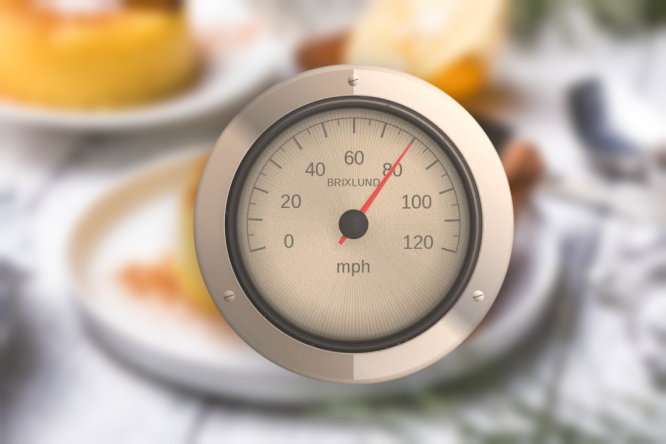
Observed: 80; mph
